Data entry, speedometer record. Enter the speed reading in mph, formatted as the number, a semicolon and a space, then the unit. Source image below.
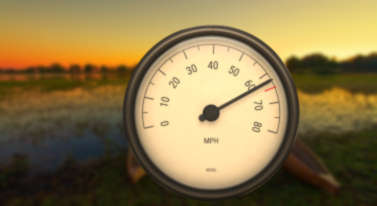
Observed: 62.5; mph
